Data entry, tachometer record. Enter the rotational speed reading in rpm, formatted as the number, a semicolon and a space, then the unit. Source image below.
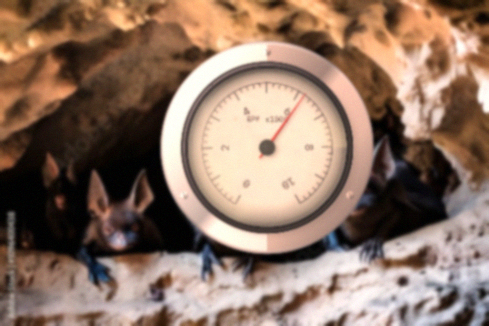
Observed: 6200; rpm
